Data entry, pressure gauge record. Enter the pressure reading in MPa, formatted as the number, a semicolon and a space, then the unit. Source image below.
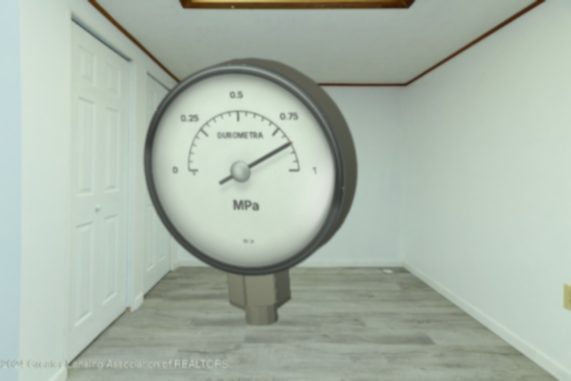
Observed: 0.85; MPa
